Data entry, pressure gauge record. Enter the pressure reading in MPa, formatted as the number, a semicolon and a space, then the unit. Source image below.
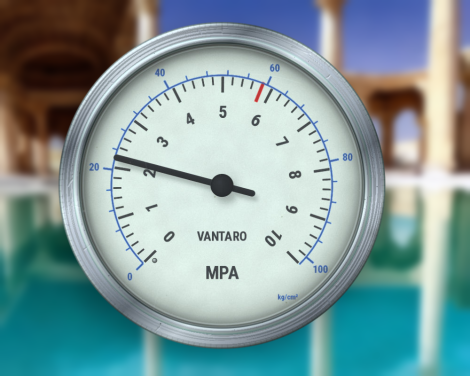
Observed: 2.2; MPa
